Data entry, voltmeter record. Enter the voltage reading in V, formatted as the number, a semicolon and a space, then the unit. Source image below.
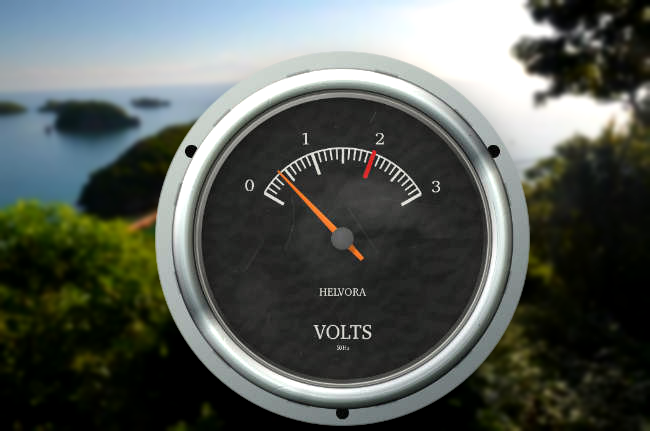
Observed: 0.4; V
